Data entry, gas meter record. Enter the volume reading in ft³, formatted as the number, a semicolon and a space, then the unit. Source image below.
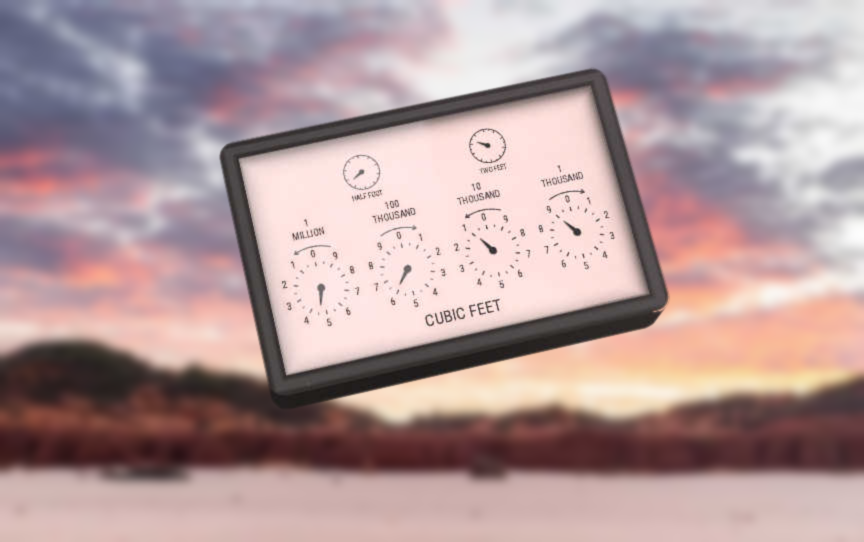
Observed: 460900; ft³
